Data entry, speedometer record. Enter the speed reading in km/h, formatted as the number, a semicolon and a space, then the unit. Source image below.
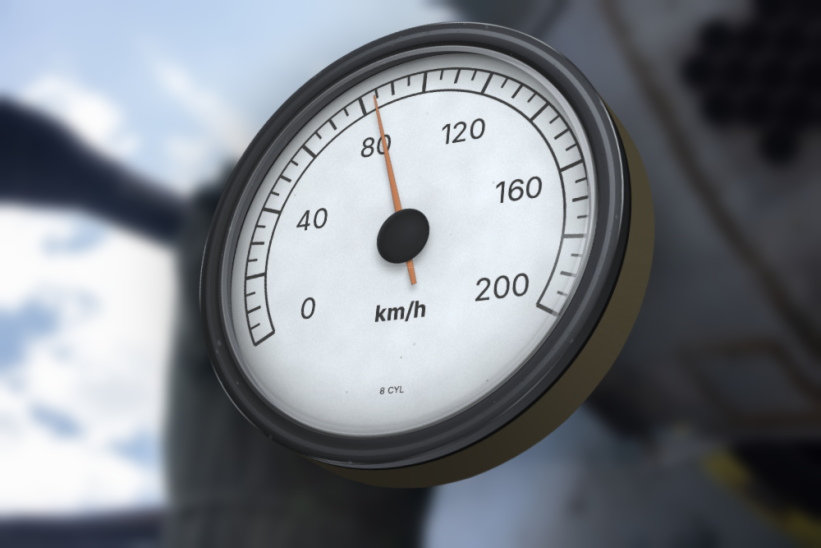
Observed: 85; km/h
